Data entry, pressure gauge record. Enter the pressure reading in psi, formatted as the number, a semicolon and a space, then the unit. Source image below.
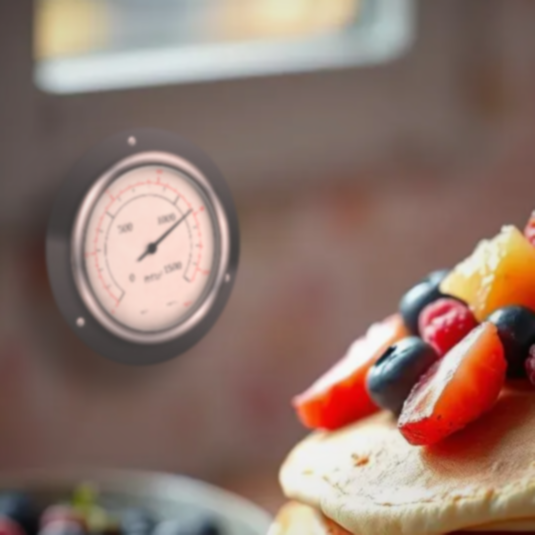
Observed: 1100; psi
